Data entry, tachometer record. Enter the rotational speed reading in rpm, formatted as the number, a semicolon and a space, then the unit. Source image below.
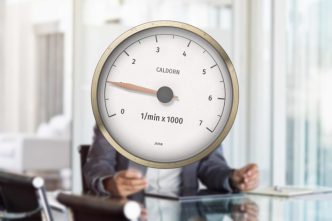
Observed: 1000; rpm
